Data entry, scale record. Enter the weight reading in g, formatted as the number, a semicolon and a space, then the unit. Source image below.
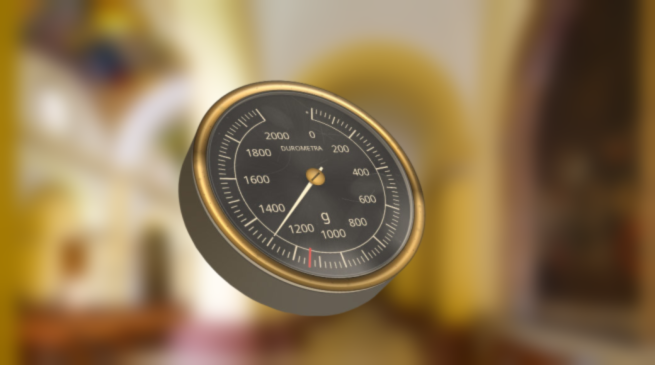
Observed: 1300; g
